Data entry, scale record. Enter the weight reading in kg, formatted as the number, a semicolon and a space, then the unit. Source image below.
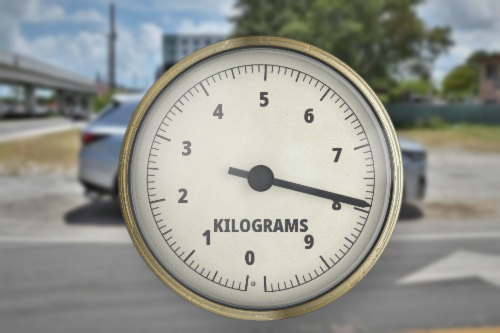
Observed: 7.9; kg
